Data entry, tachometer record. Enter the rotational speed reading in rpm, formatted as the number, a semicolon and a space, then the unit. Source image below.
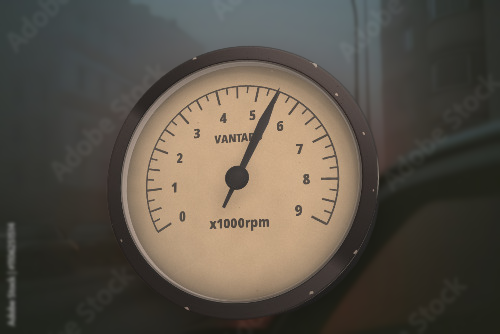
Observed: 5500; rpm
